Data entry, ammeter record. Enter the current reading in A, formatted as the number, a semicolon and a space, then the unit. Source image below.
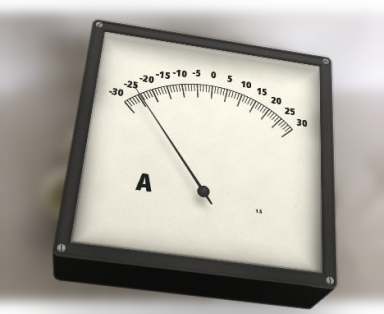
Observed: -25; A
